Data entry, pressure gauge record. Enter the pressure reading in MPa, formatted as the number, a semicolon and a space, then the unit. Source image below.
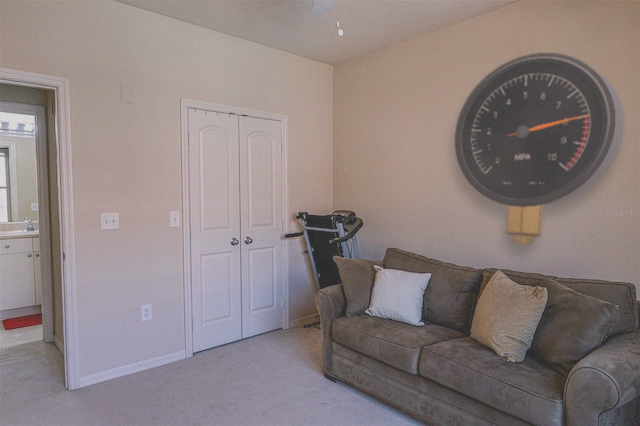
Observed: 8; MPa
